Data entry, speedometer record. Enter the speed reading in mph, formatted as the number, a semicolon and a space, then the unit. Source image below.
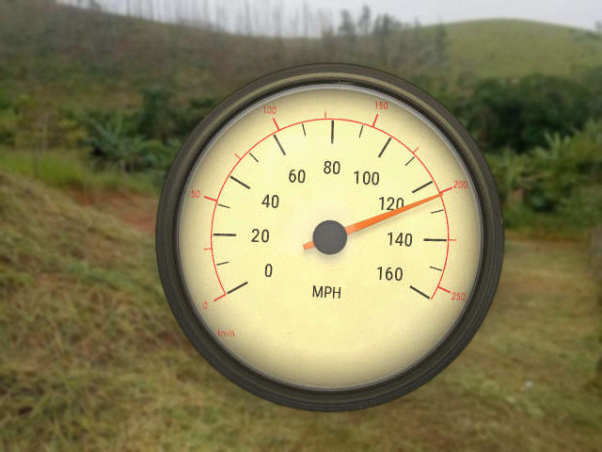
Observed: 125; mph
